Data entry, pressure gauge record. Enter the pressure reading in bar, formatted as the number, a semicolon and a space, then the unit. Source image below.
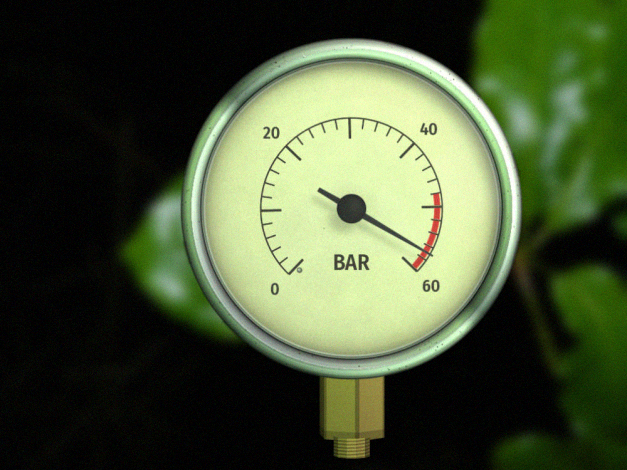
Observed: 57; bar
